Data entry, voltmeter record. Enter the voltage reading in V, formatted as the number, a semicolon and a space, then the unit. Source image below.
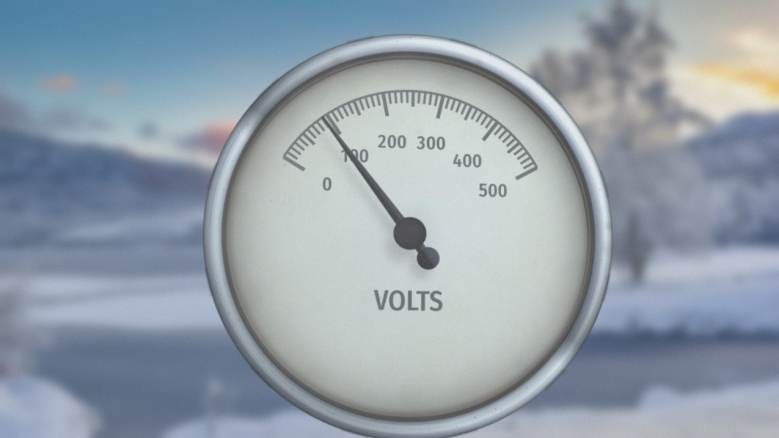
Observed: 90; V
